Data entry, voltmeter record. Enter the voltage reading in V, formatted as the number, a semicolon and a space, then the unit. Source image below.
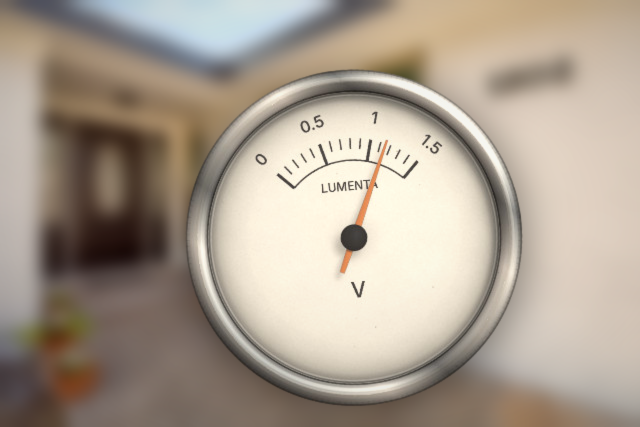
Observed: 1.15; V
